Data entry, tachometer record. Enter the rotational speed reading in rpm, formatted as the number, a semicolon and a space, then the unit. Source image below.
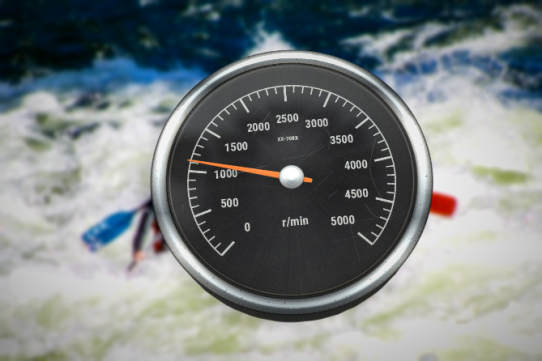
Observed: 1100; rpm
